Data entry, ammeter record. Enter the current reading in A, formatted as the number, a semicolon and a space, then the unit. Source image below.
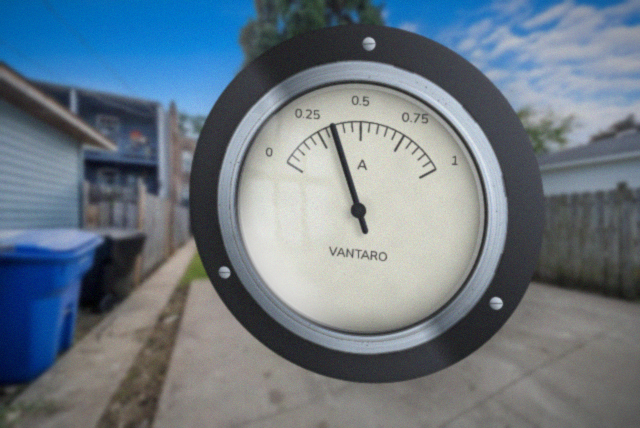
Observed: 0.35; A
